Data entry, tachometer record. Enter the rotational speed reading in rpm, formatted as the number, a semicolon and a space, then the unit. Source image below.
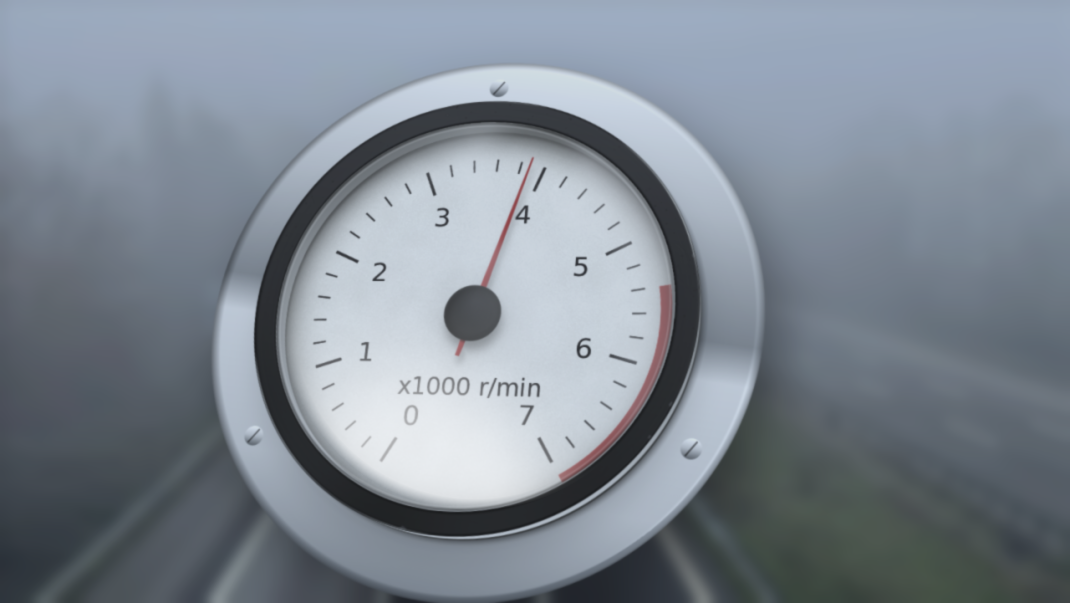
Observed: 3900; rpm
